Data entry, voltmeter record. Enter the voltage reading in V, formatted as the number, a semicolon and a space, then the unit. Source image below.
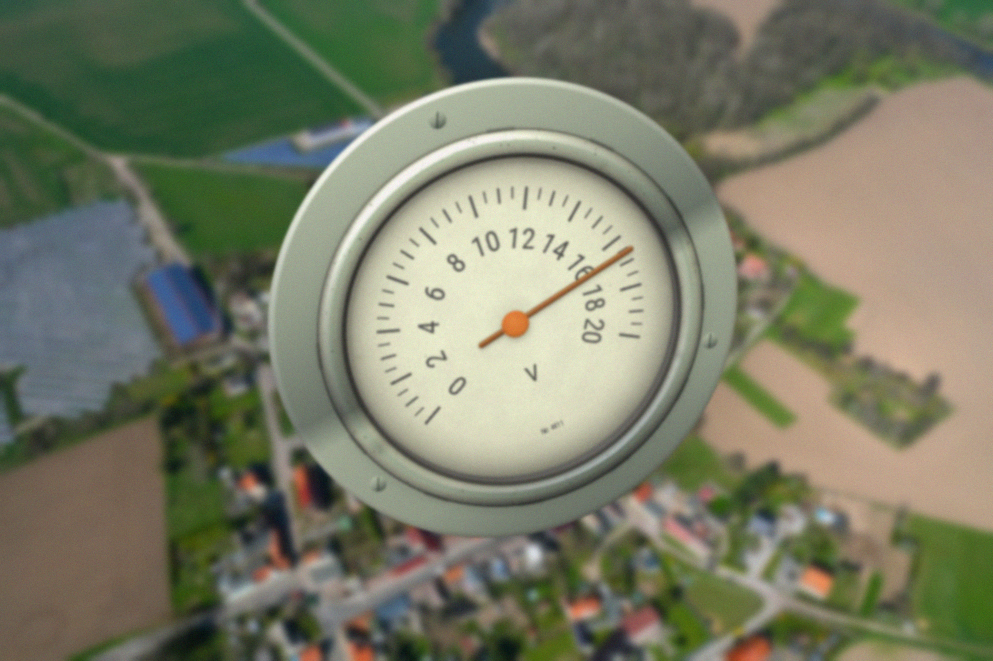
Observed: 16.5; V
